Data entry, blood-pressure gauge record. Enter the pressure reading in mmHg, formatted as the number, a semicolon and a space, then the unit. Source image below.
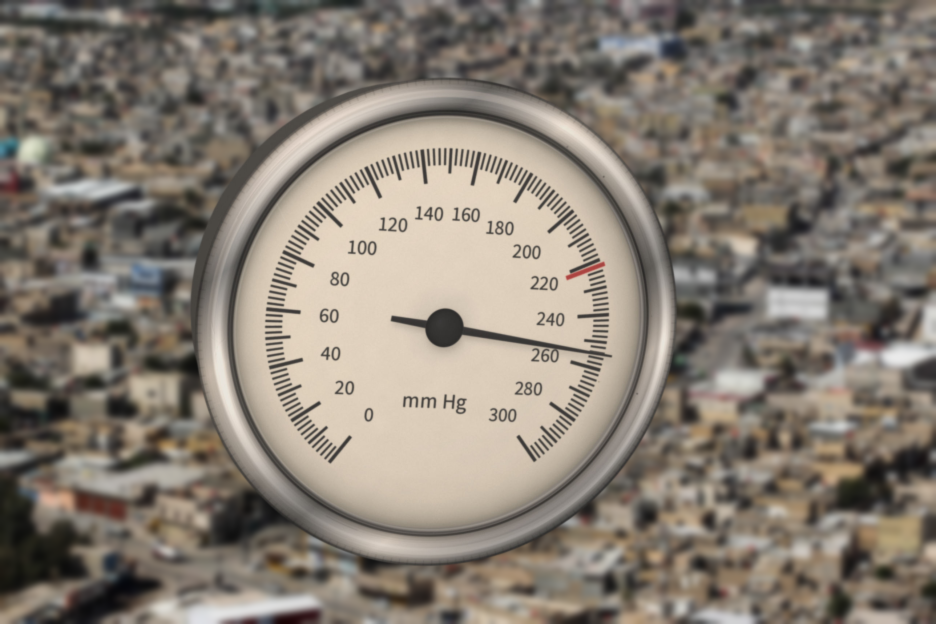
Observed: 254; mmHg
